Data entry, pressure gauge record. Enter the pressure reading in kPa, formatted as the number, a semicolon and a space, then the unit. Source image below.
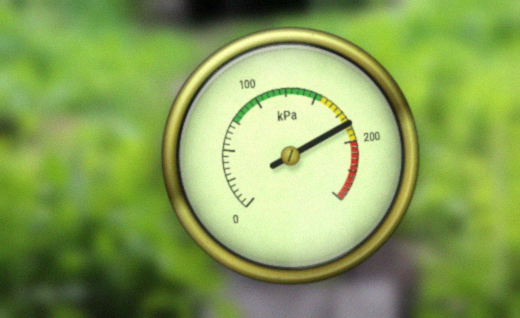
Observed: 185; kPa
